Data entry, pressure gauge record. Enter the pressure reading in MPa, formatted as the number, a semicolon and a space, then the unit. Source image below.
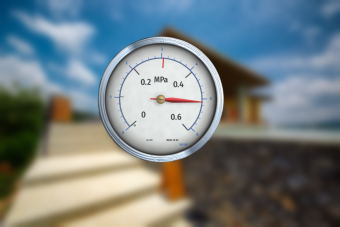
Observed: 0.5; MPa
